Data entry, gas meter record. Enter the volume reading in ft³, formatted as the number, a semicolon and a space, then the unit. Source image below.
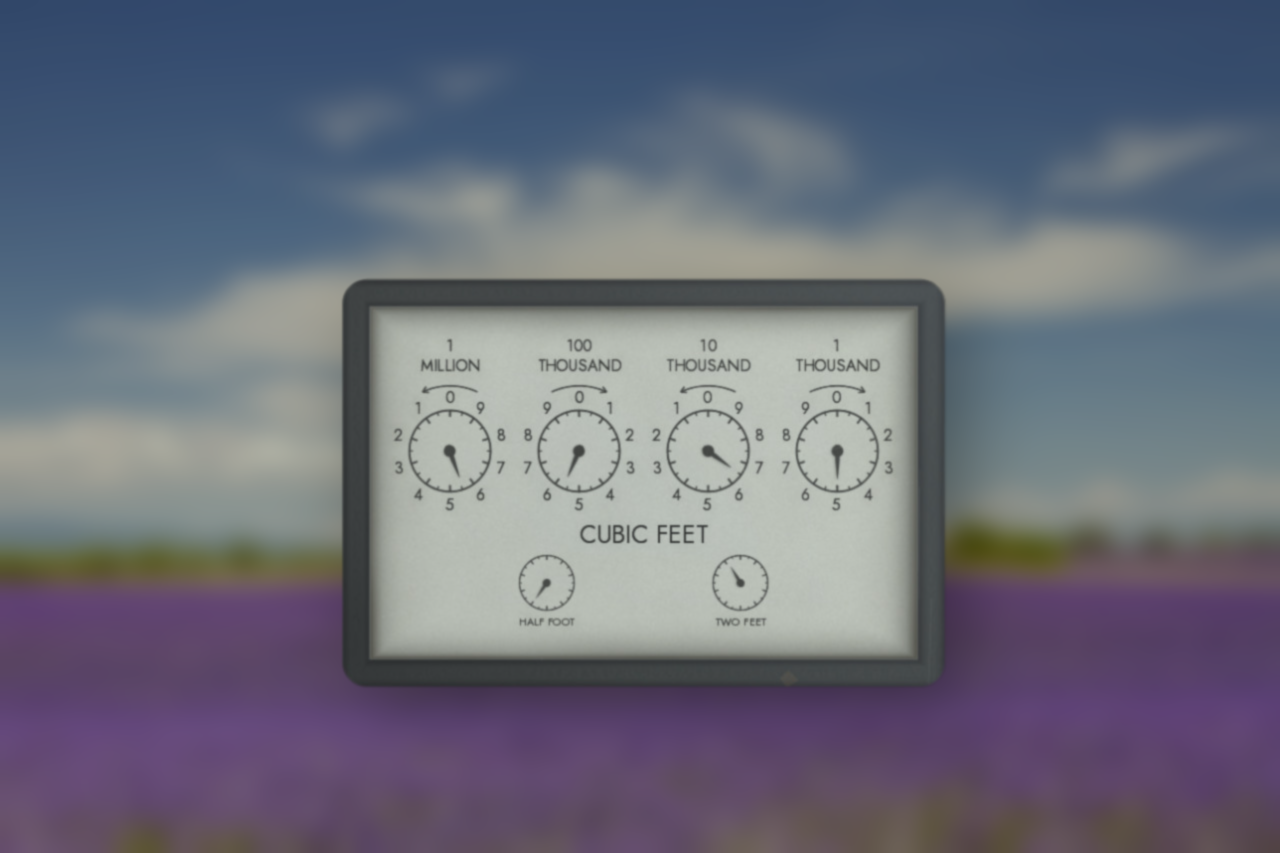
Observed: 556500; ft³
